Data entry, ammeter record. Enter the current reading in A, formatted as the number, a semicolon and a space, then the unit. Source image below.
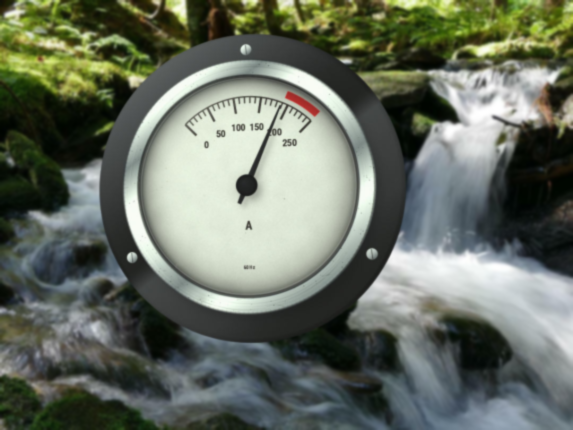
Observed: 190; A
